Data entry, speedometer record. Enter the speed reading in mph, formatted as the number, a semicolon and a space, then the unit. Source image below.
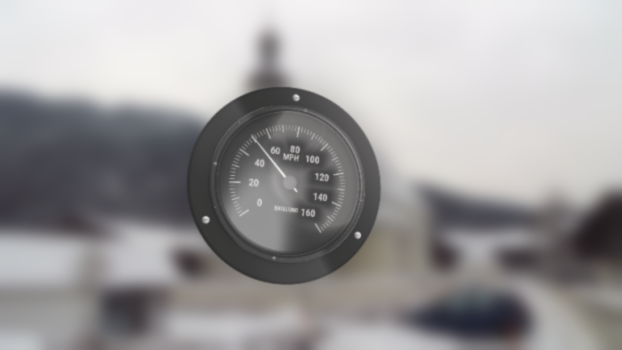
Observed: 50; mph
